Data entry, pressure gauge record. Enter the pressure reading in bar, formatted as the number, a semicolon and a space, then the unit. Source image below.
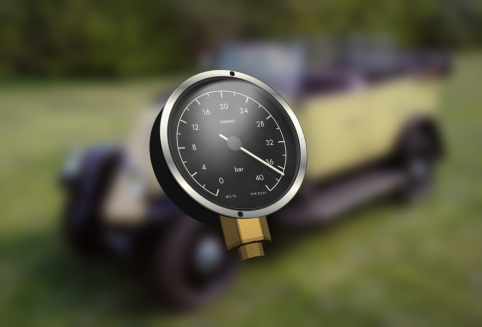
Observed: 37; bar
